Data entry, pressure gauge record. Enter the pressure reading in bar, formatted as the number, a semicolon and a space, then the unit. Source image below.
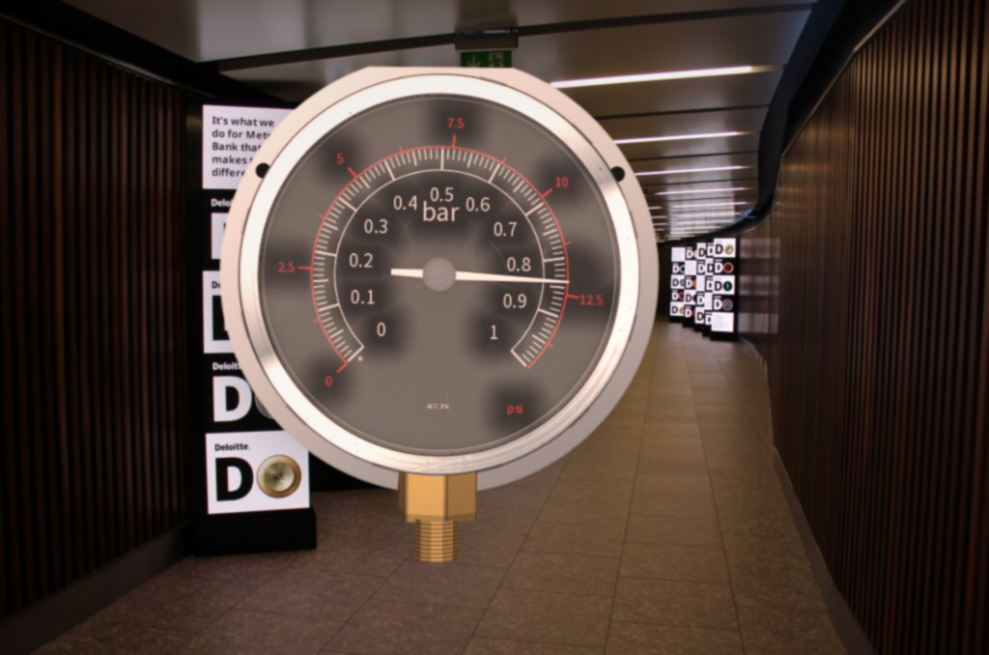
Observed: 0.84; bar
